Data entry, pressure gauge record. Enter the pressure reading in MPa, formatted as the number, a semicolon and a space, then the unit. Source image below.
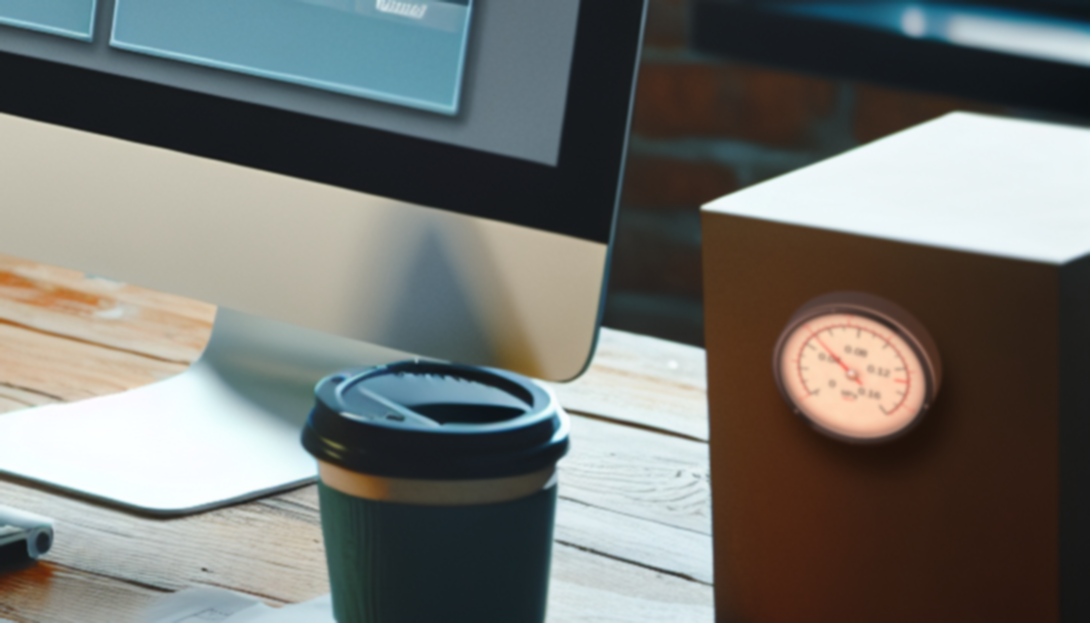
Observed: 0.05; MPa
